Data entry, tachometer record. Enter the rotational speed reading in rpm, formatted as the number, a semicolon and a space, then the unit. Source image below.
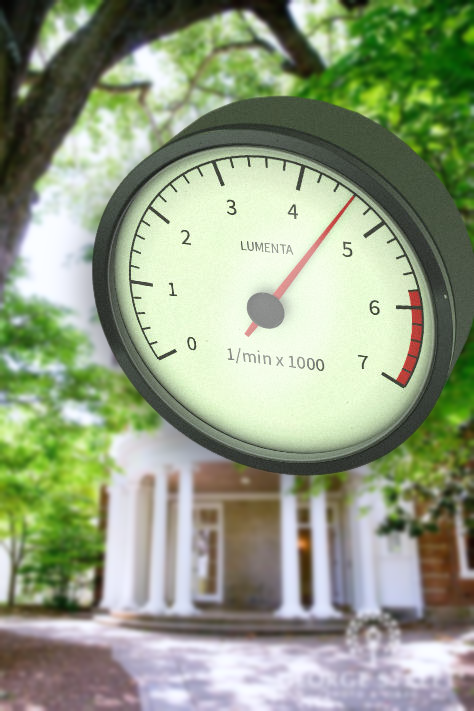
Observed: 4600; rpm
